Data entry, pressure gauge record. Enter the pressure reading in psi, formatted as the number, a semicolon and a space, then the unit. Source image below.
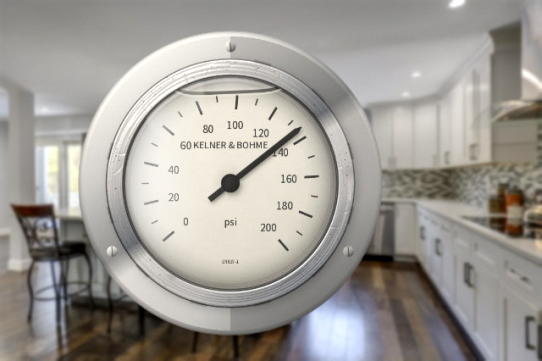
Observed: 135; psi
